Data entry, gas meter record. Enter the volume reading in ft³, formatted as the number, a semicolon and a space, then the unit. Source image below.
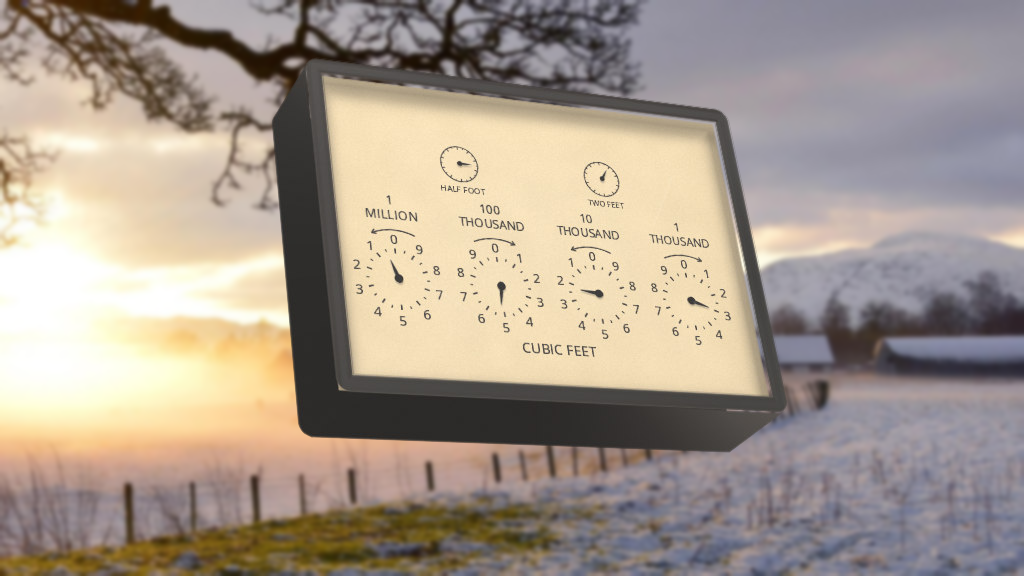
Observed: 52300; ft³
